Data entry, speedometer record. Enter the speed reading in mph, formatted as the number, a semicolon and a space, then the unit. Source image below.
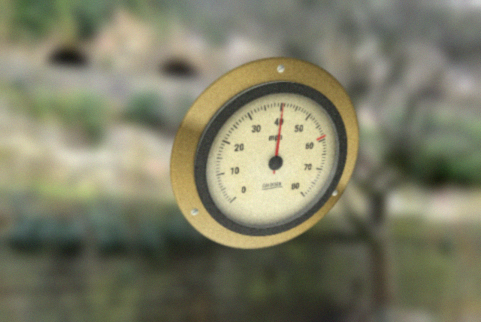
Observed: 40; mph
